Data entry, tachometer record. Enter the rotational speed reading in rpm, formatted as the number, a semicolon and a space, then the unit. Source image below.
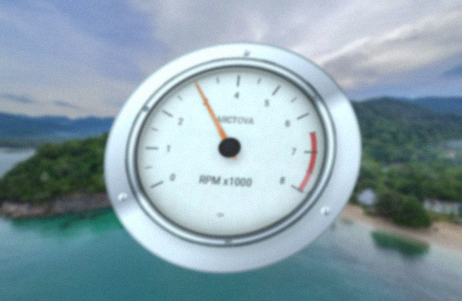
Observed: 3000; rpm
